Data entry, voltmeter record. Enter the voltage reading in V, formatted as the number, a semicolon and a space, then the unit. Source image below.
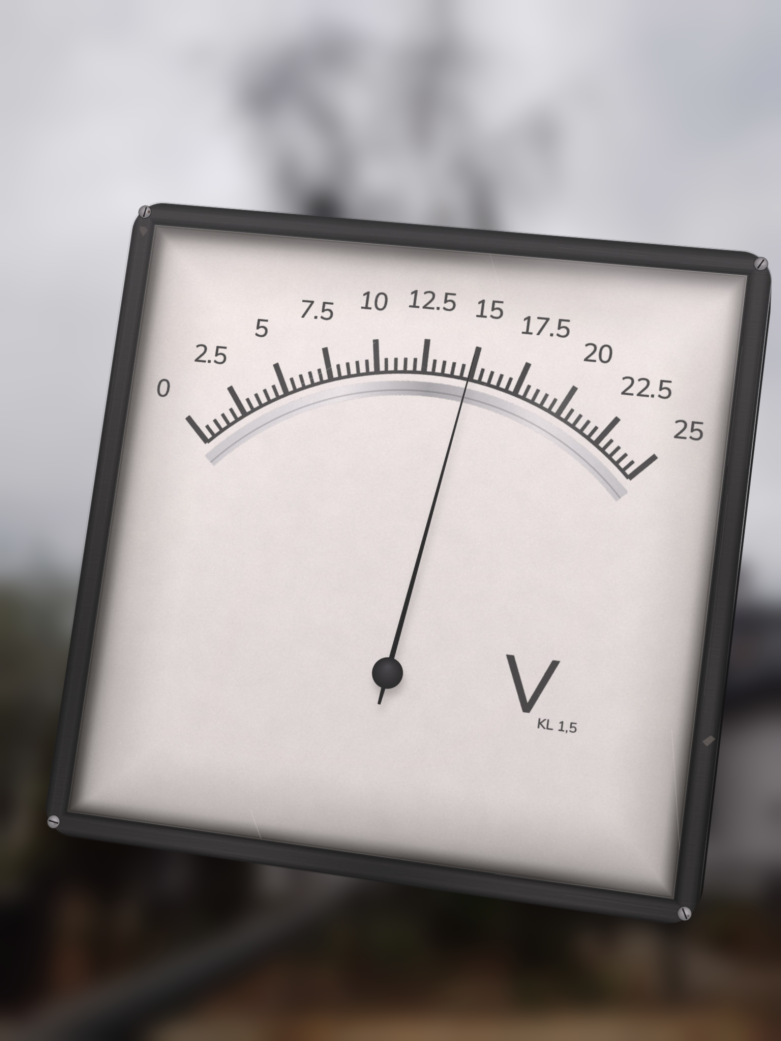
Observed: 15; V
